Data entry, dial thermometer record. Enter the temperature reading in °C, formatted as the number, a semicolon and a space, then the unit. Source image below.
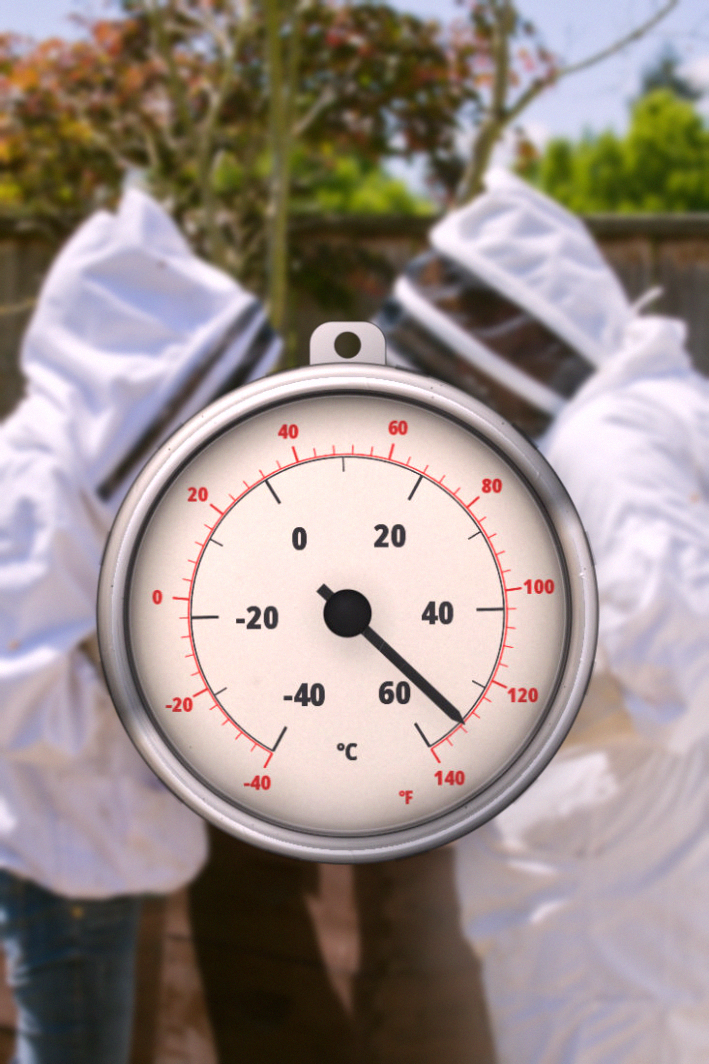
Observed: 55; °C
